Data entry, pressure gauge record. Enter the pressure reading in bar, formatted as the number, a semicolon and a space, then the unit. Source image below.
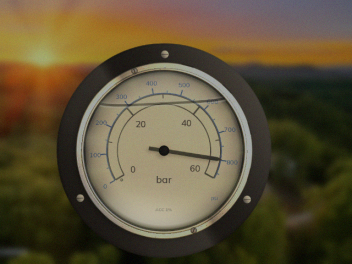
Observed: 55; bar
